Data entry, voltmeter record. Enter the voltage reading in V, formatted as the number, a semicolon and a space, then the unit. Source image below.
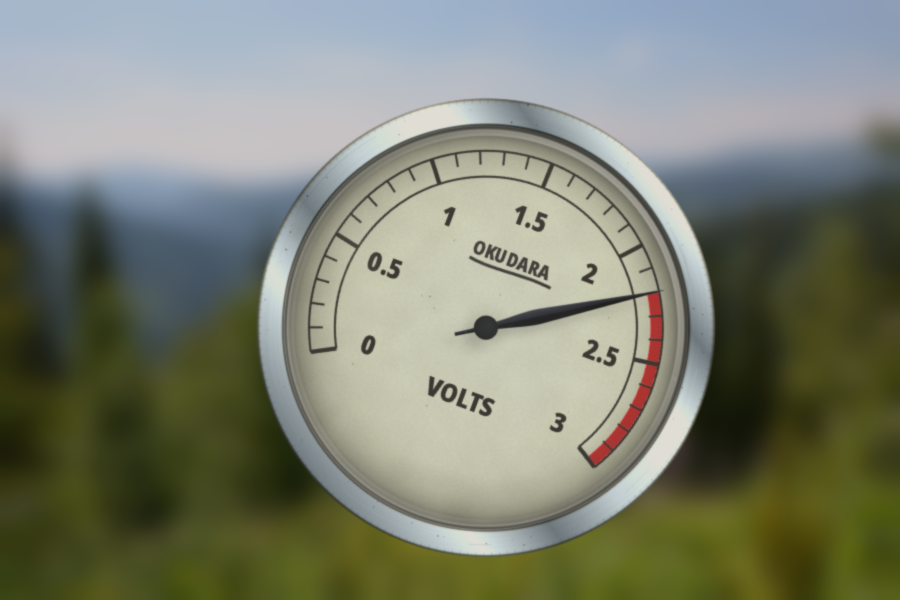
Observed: 2.2; V
